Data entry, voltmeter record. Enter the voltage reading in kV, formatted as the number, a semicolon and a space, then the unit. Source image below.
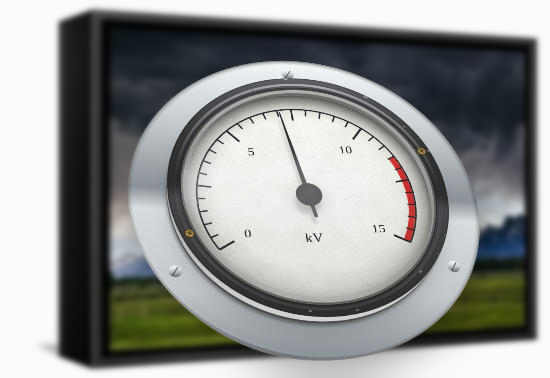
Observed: 7; kV
